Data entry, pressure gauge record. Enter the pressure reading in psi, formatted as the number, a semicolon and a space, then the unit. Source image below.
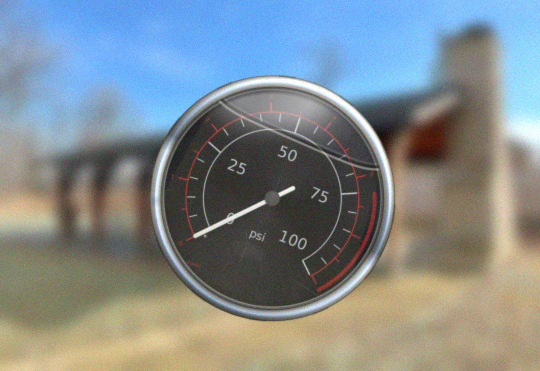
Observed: 0; psi
